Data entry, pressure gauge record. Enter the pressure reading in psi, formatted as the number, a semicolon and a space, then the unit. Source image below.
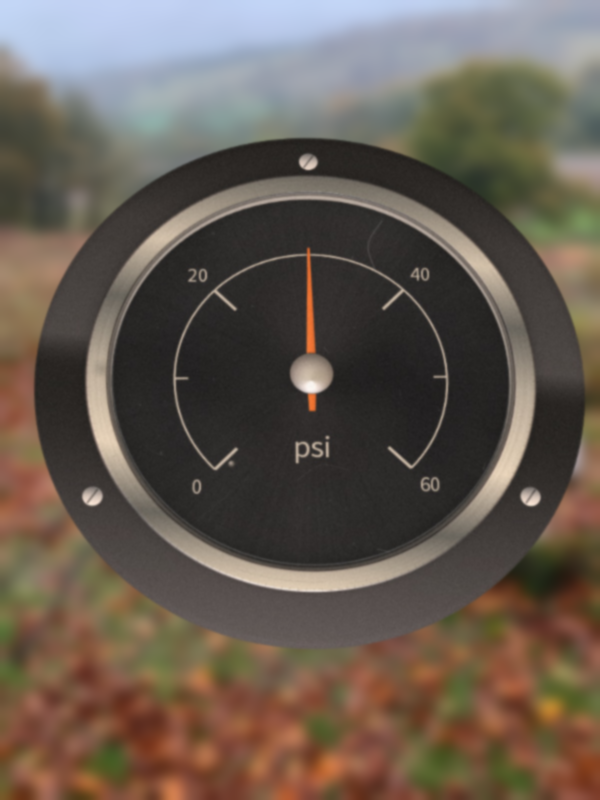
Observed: 30; psi
